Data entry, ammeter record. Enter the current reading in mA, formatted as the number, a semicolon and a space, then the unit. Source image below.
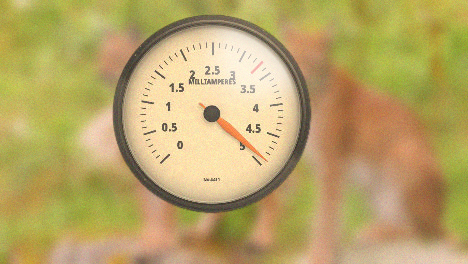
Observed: 4.9; mA
